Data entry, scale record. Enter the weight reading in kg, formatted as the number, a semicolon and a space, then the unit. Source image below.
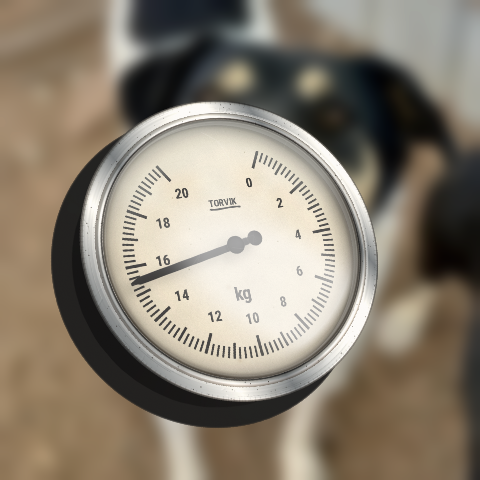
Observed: 15.4; kg
